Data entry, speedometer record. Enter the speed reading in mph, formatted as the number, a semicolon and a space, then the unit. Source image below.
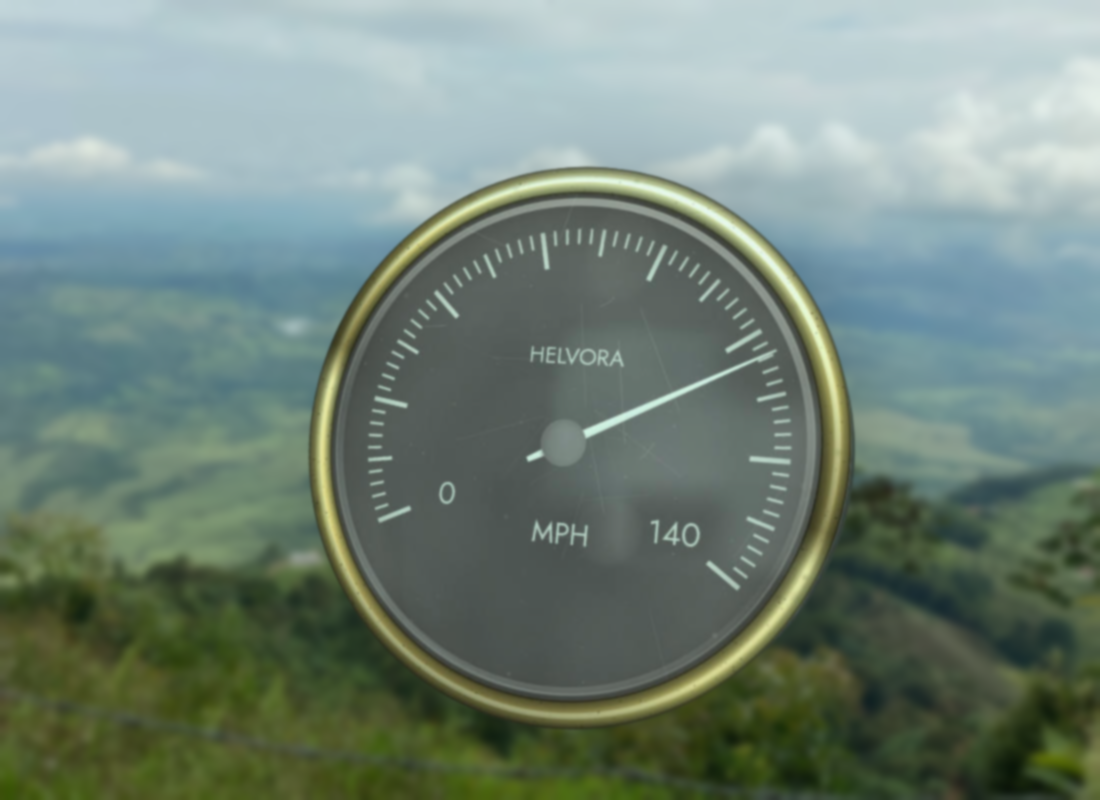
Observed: 104; mph
